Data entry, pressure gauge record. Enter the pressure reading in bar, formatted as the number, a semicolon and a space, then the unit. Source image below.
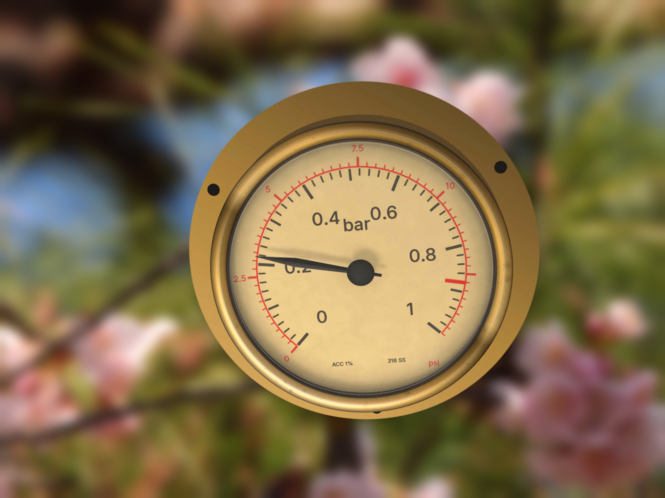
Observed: 0.22; bar
